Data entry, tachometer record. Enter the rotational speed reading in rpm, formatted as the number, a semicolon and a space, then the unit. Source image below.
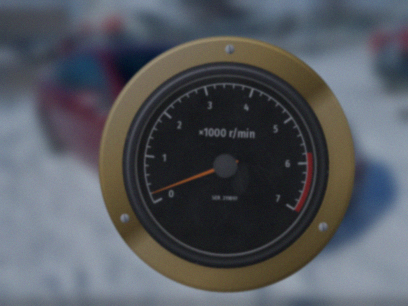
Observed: 200; rpm
